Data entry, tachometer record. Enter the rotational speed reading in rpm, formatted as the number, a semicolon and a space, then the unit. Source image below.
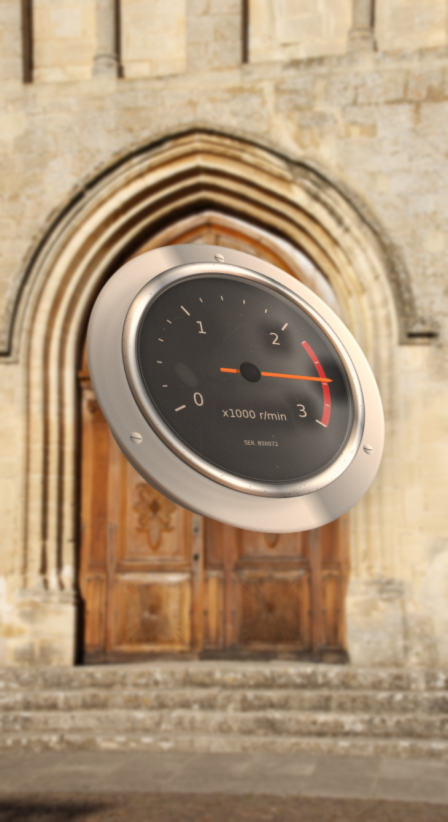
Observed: 2600; rpm
